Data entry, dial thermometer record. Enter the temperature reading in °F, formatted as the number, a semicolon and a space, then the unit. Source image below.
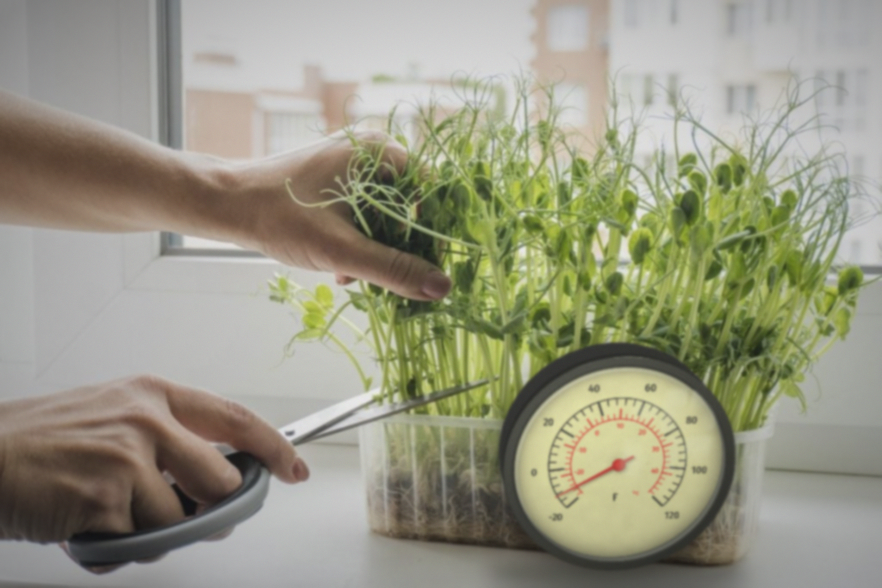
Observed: -12; °F
